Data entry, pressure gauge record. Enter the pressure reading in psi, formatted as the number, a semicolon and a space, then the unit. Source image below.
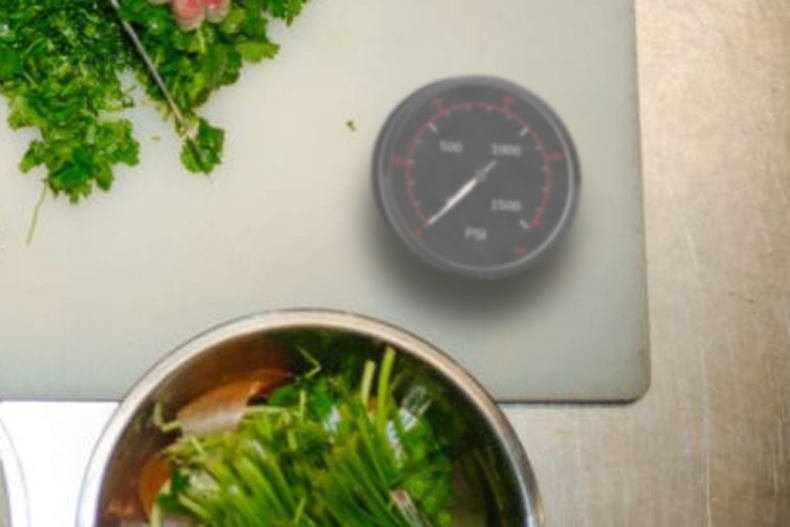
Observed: 0; psi
